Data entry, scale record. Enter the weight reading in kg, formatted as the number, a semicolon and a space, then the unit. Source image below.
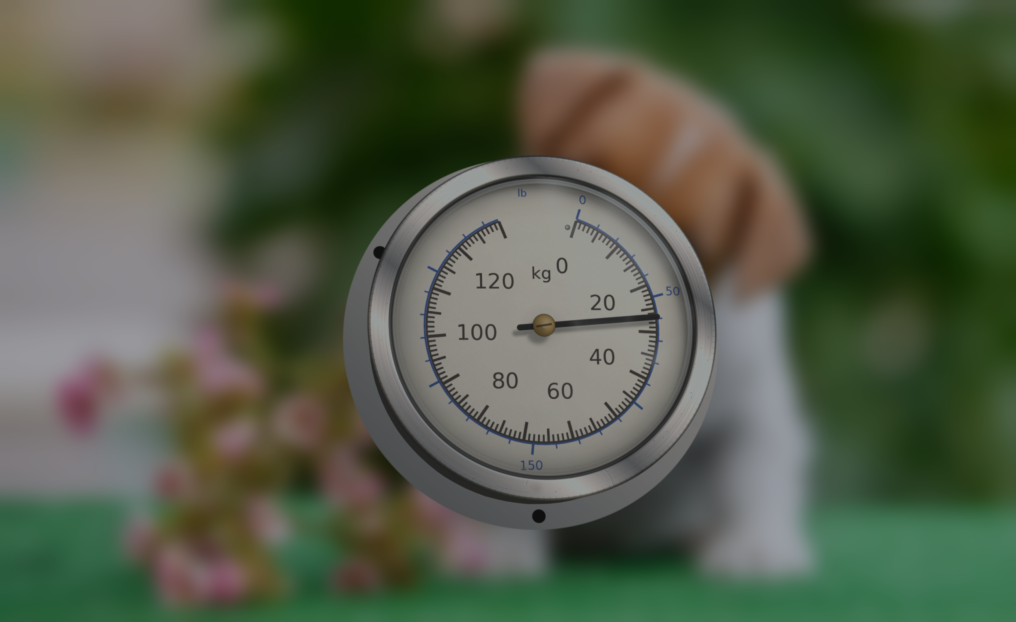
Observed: 27; kg
